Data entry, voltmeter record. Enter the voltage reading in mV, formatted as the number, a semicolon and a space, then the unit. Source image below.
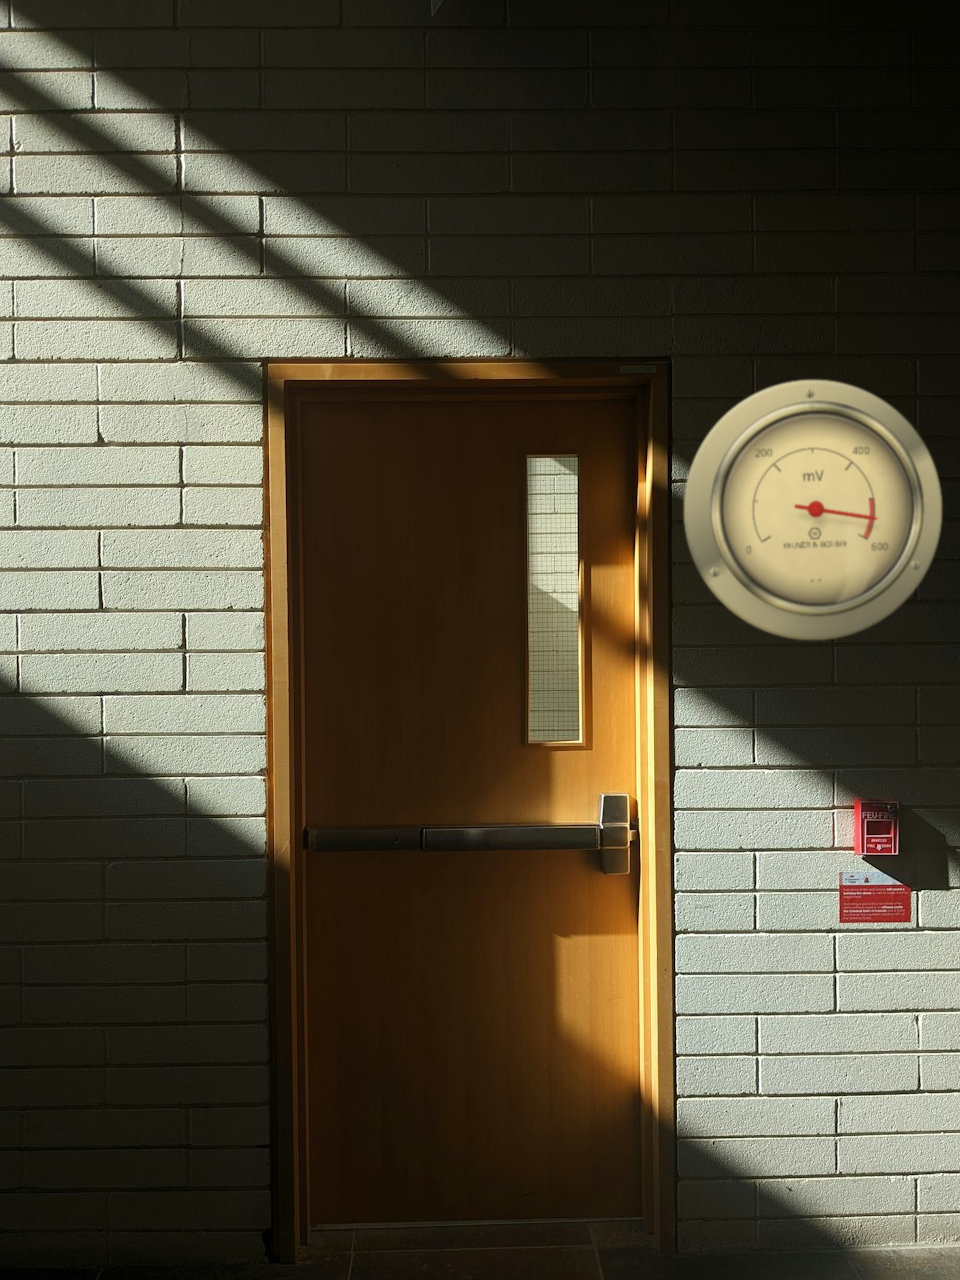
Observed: 550; mV
